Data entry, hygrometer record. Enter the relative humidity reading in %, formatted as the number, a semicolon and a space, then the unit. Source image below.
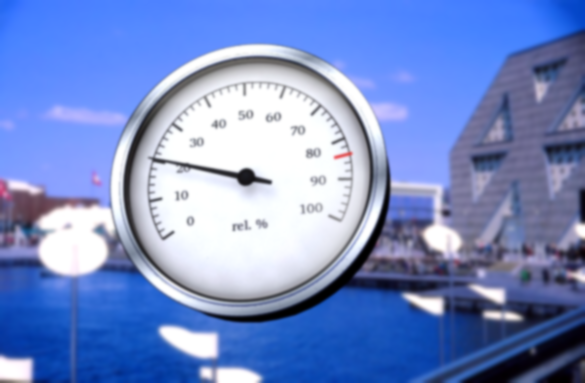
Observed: 20; %
